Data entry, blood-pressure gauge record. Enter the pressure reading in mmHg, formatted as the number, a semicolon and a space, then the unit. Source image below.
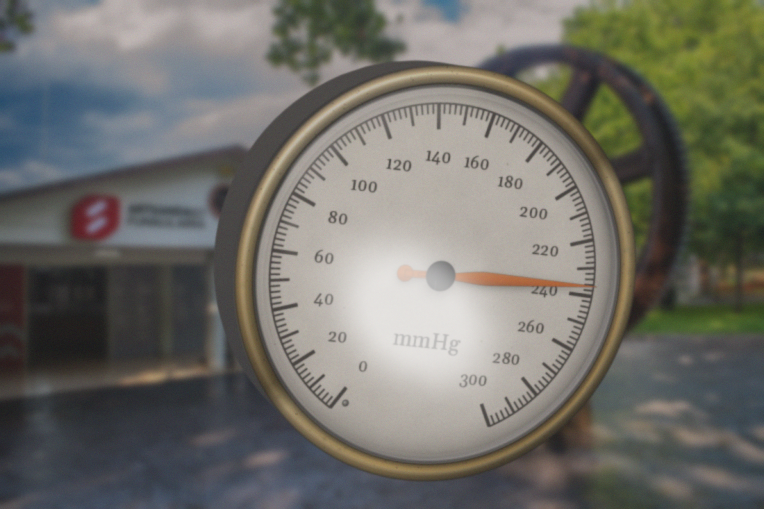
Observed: 236; mmHg
